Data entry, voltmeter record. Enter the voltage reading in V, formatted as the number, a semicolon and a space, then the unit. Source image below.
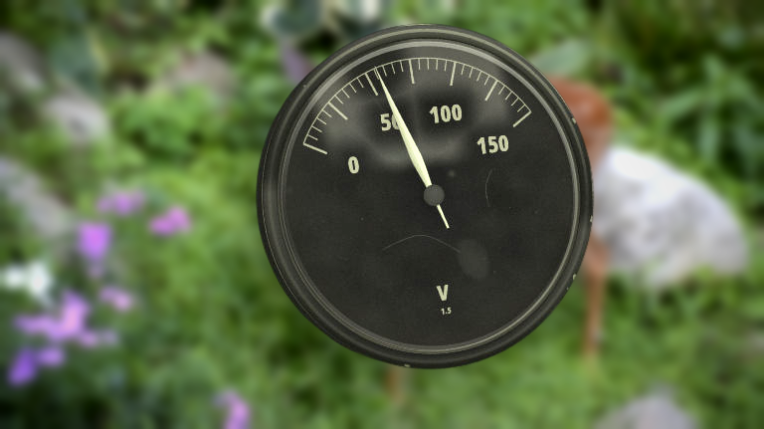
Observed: 55; V
